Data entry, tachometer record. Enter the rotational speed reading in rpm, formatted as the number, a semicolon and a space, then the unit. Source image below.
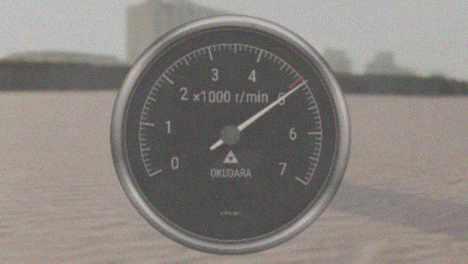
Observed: 5000; rpm
